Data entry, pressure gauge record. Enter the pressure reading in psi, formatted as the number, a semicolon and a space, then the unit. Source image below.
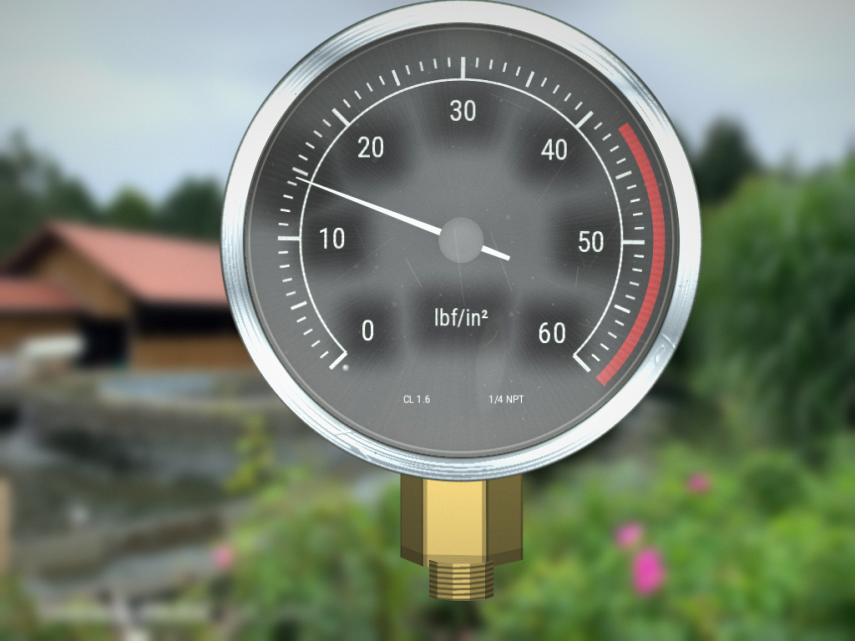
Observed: 14.5; psi
